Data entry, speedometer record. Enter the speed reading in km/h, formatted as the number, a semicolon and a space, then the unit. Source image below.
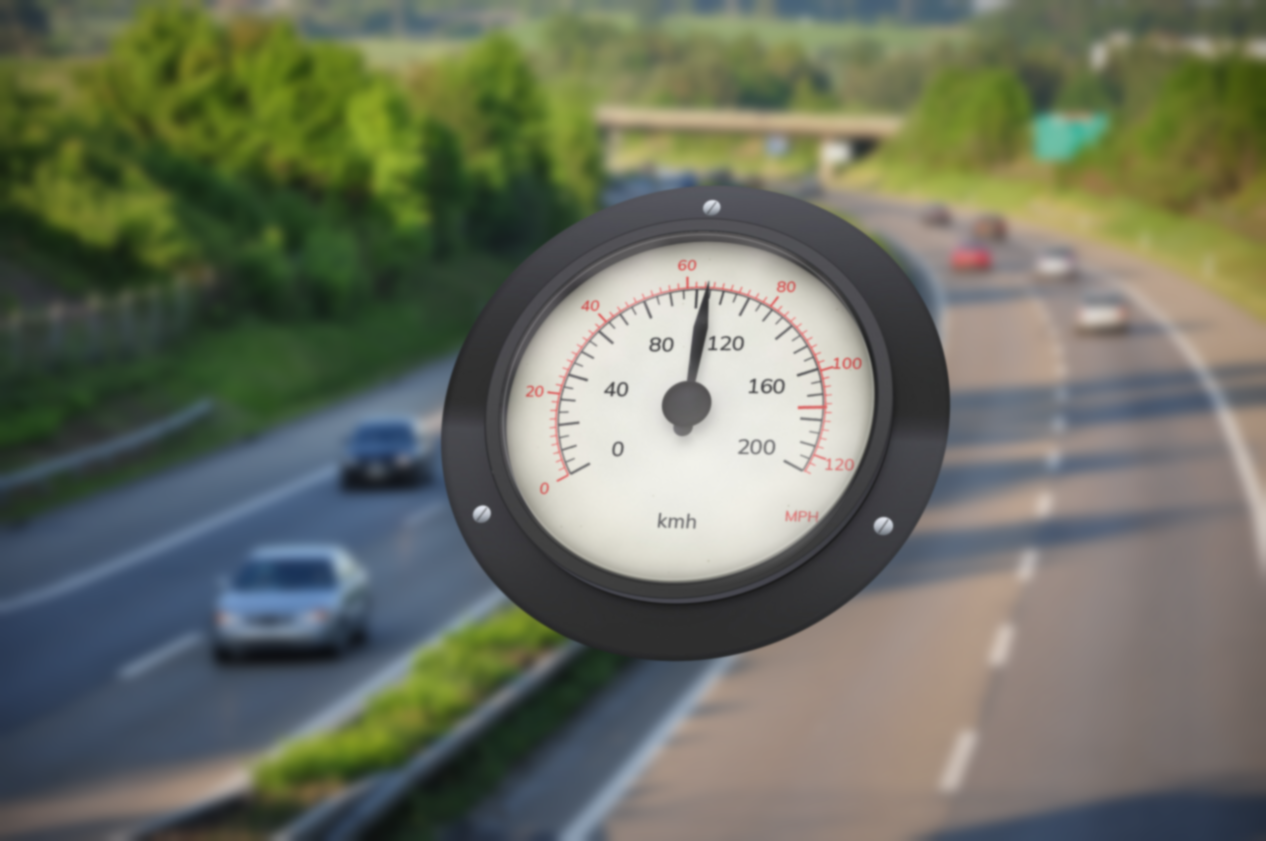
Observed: 105; km/h
